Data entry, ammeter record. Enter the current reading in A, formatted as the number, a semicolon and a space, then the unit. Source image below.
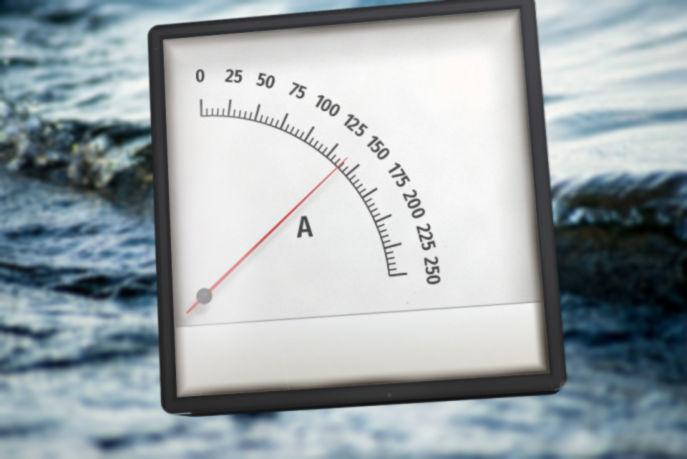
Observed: 140; A
